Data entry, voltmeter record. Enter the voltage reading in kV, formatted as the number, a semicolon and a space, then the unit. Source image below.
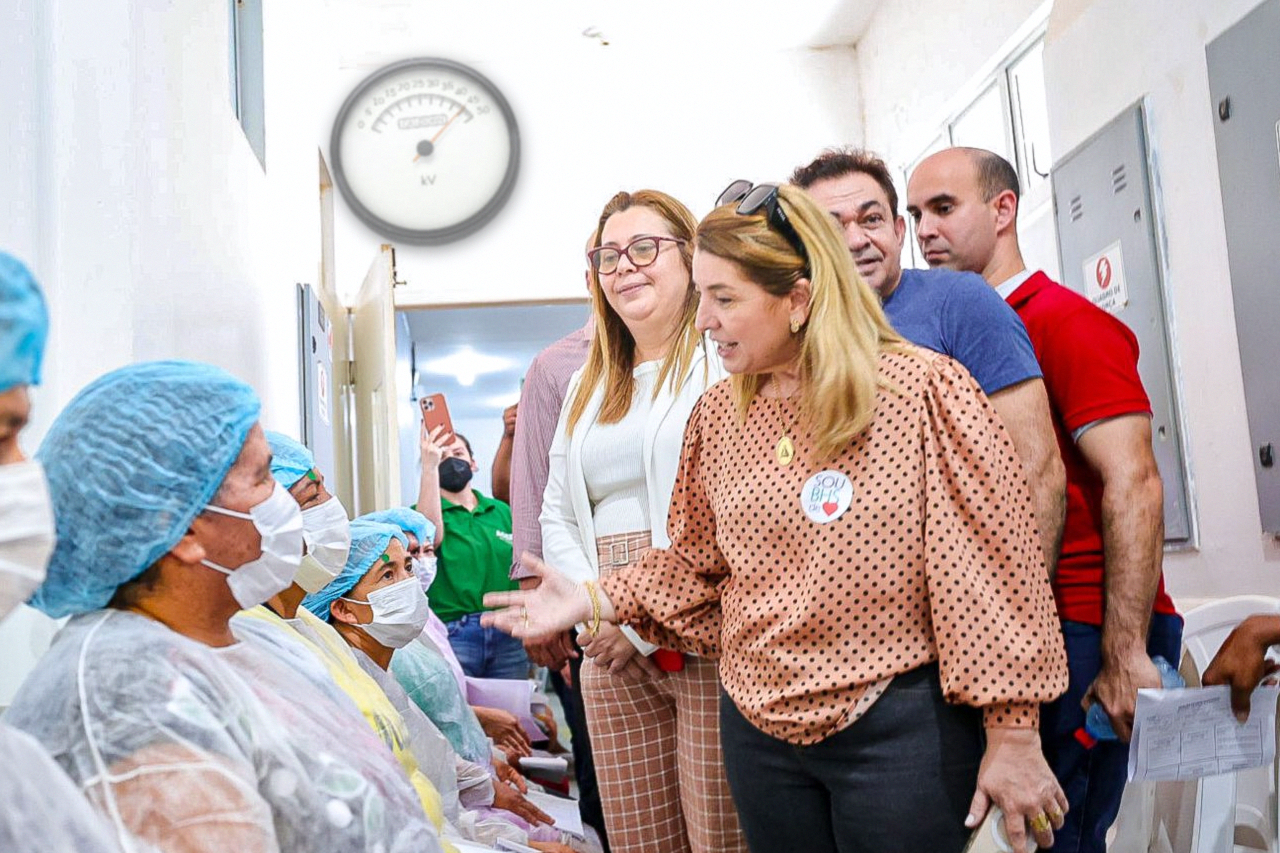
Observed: 45; kV
